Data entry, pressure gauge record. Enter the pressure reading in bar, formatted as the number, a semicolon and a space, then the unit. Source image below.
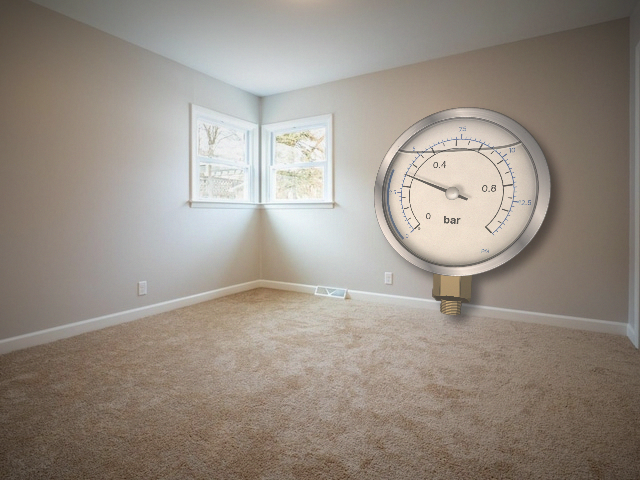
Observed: 0.25; bar
